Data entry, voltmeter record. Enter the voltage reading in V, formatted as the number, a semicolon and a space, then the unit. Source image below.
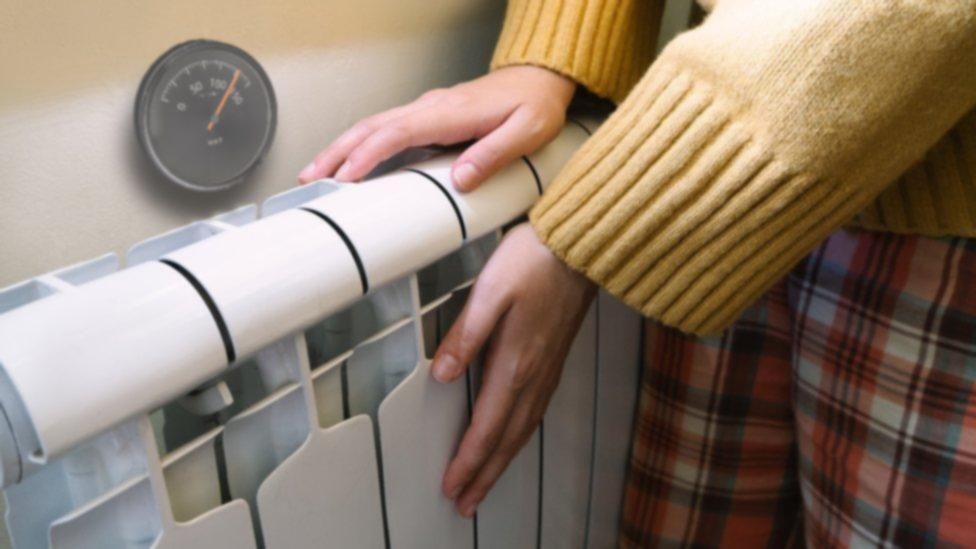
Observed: 125; V
